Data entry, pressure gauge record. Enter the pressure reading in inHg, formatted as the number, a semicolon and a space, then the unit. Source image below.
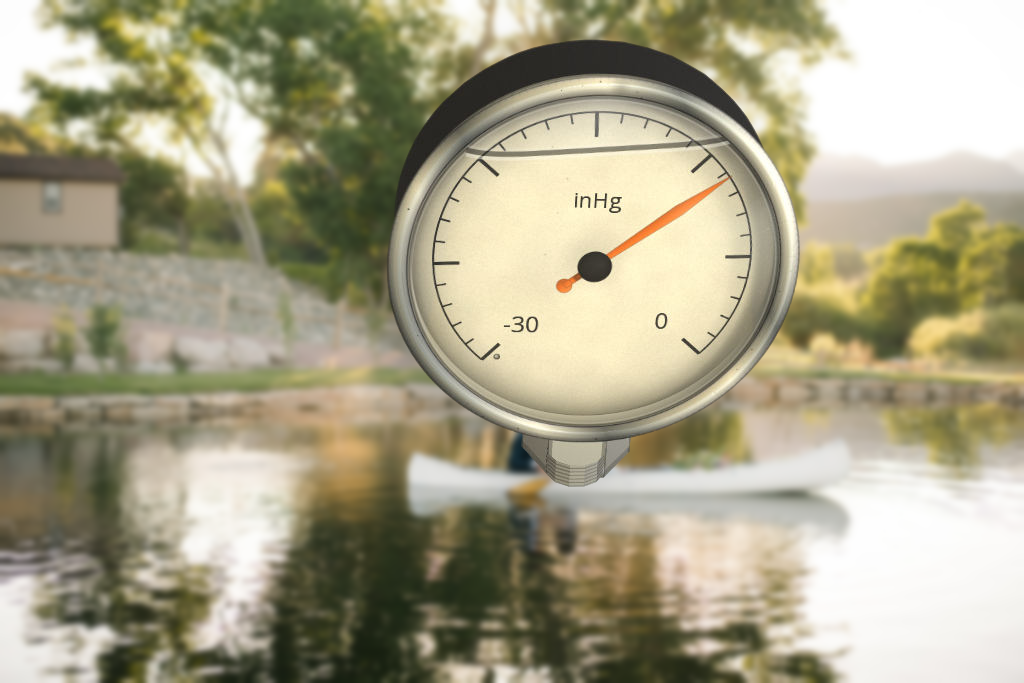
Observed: -9; inHg
